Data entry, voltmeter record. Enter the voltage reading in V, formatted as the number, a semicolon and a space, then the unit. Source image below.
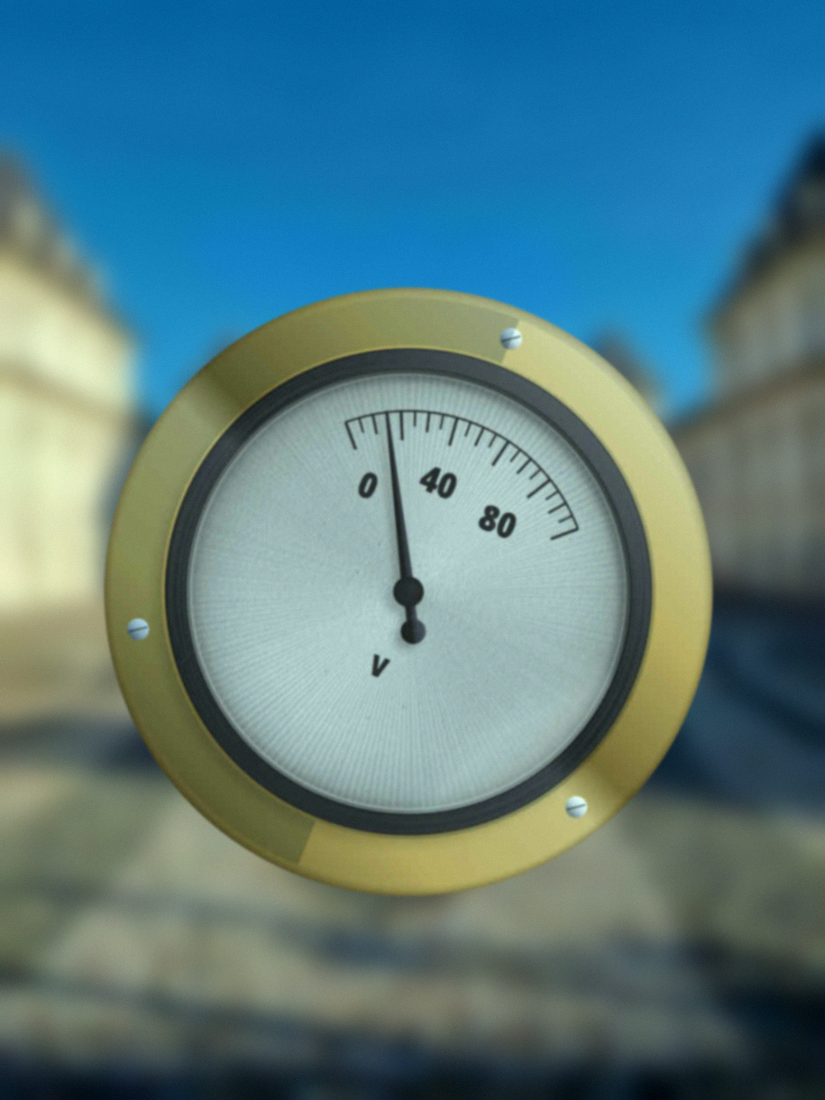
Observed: 15; V
